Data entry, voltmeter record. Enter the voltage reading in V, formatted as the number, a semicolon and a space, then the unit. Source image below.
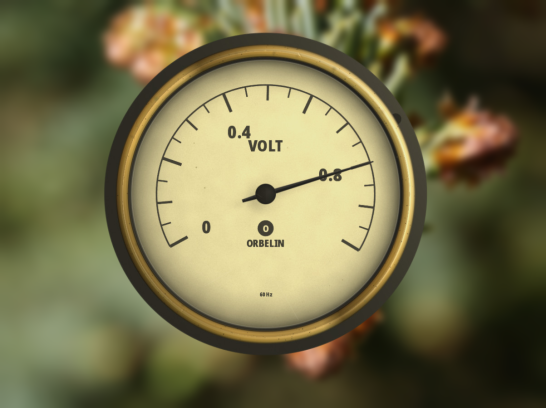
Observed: 0.8; V
